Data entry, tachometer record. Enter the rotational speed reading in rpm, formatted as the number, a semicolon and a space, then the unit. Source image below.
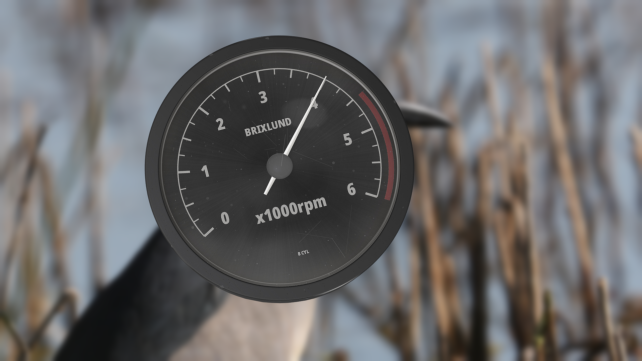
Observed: 4000; rpm
